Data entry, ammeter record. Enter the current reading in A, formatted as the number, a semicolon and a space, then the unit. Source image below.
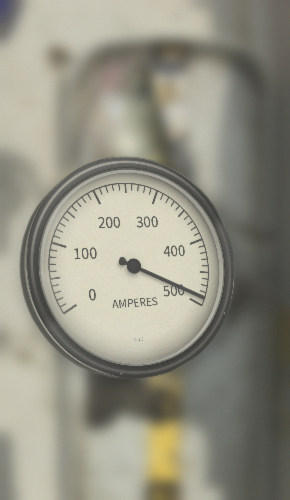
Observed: 490; A
